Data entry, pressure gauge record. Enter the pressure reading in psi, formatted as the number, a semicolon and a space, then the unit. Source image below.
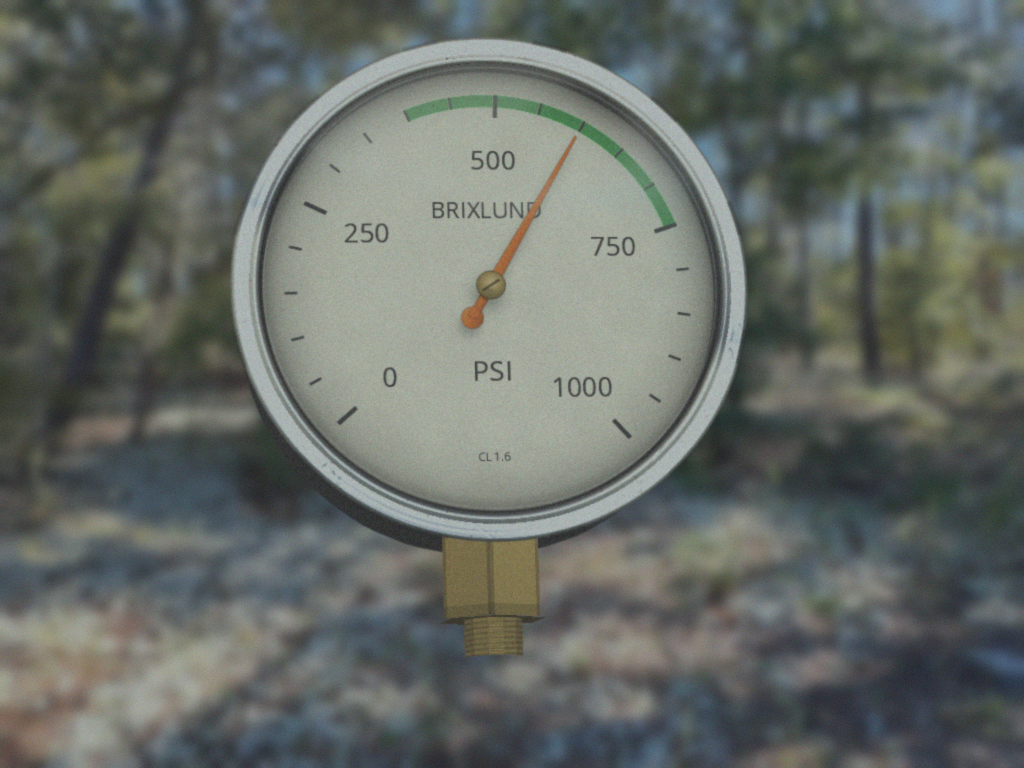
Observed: 600; psi
